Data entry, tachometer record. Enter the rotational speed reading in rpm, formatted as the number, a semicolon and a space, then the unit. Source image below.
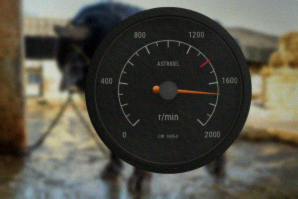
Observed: 1700; rpm
